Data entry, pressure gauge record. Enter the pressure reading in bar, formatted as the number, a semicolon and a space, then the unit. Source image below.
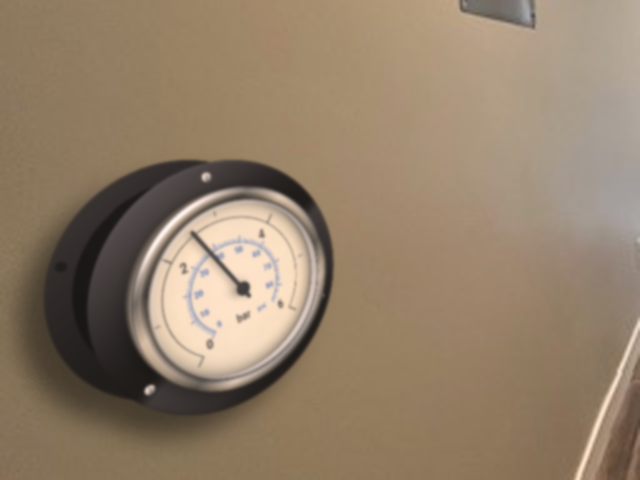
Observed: 2.5; bar
